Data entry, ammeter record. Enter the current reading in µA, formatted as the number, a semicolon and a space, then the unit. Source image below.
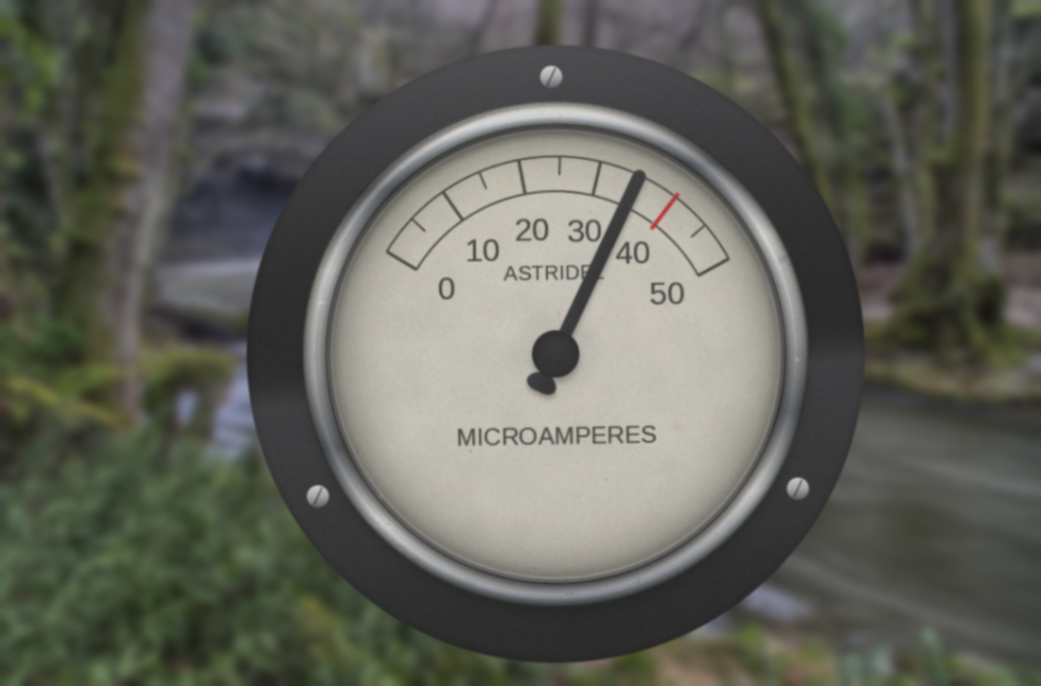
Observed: 35; µA
